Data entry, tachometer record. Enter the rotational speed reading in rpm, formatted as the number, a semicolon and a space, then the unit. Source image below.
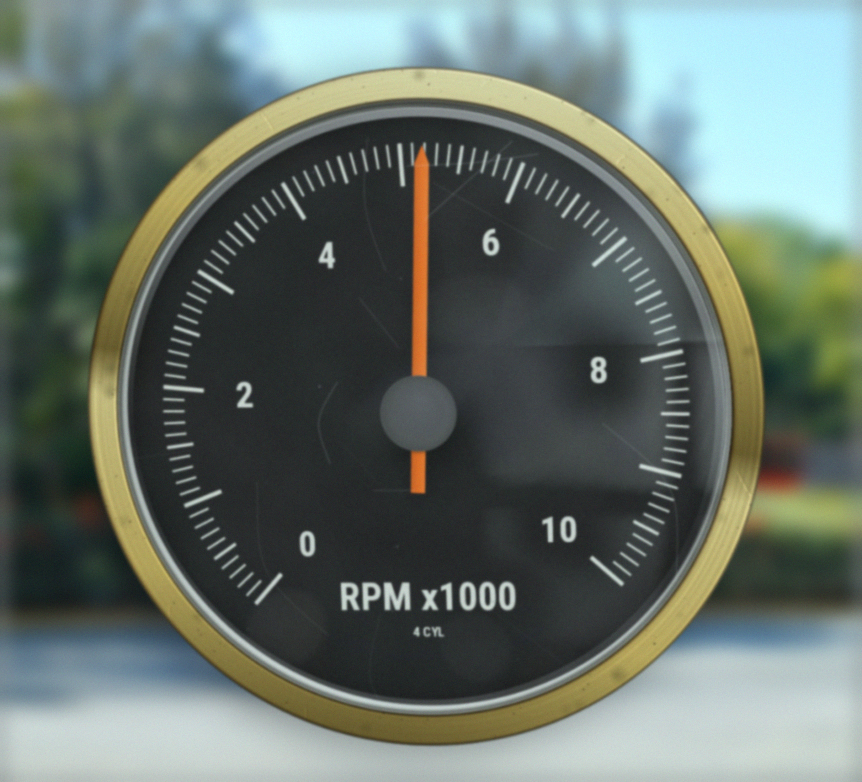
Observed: 5200; rpm
